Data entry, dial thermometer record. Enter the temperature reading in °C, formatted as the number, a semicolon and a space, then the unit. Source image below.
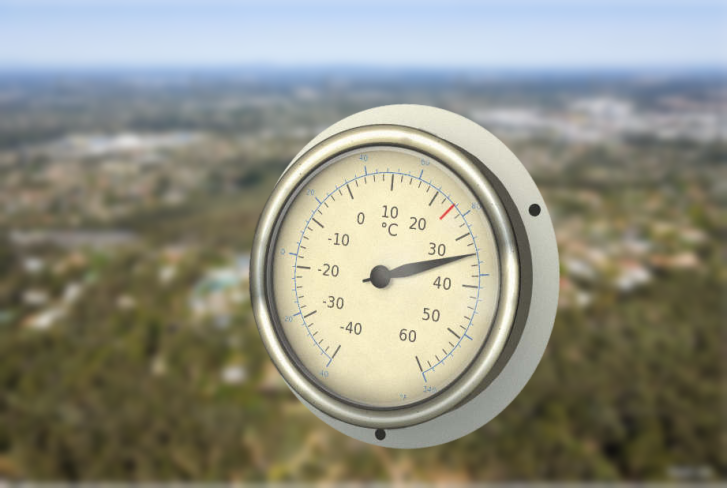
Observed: 34; °C
